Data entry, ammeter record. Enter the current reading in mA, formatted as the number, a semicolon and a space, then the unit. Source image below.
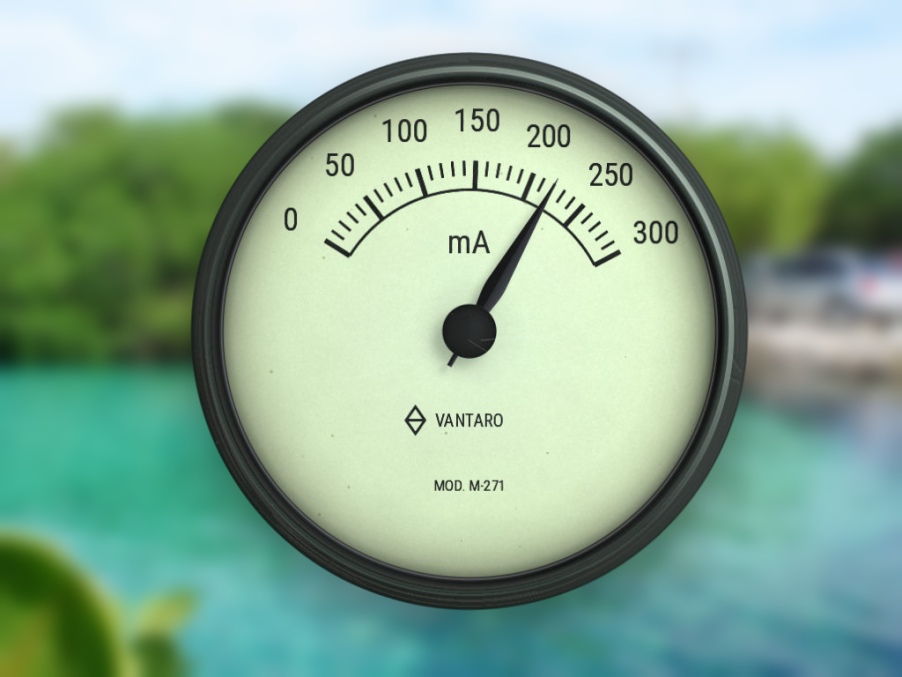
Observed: 220; mA
